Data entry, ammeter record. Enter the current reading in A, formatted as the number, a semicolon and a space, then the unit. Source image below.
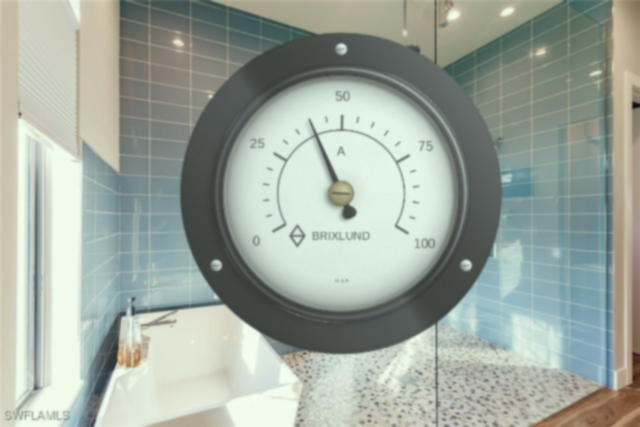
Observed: 40; A
